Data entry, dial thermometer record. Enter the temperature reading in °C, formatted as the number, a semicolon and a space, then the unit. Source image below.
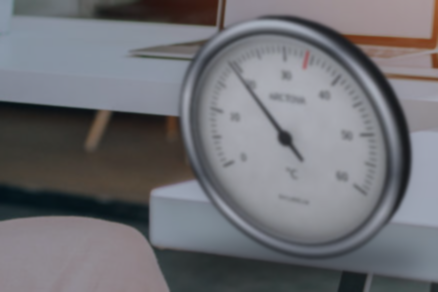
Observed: 20; °C
